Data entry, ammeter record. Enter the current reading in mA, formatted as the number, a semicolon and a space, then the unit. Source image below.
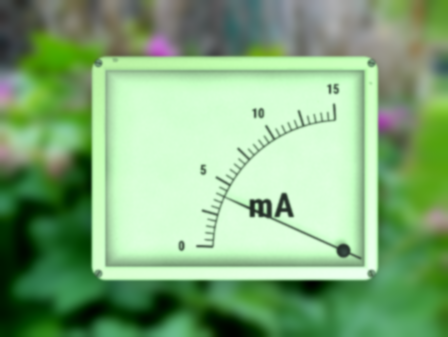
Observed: 4; mA
